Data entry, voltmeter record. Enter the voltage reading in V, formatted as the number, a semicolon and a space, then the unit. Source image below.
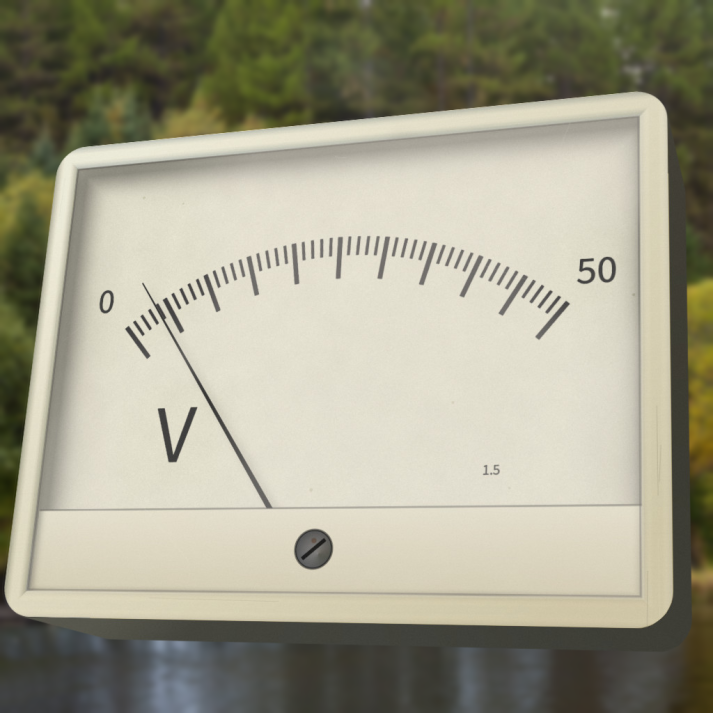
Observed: 4; V
